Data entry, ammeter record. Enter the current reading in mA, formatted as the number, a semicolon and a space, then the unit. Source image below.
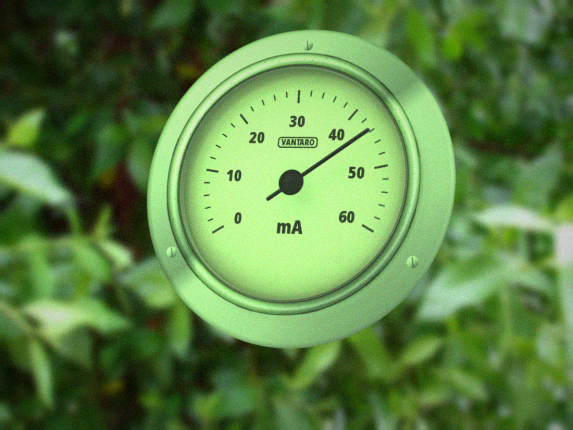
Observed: 44; mA
